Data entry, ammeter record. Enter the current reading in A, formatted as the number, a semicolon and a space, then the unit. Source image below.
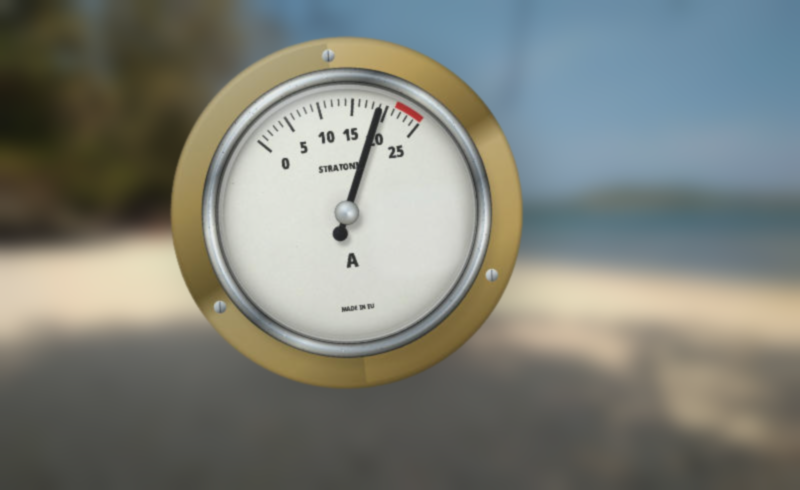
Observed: 19; A
